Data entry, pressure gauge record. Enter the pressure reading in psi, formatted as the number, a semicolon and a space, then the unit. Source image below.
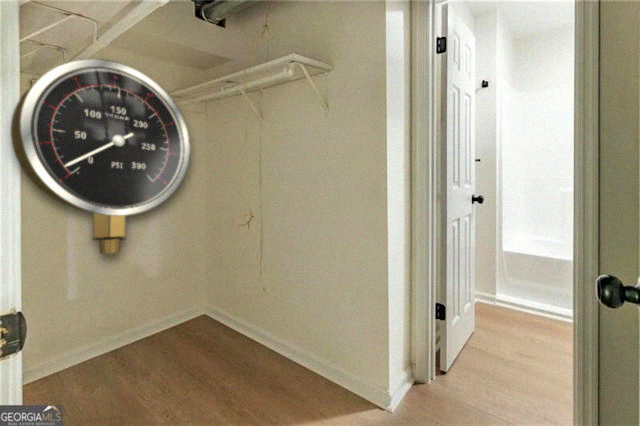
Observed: 10; psi
